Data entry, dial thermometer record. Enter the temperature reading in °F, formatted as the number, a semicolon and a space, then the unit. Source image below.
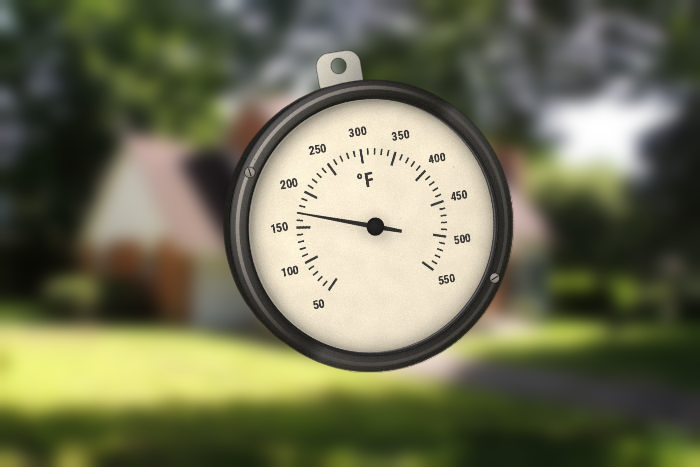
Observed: 170; °F
